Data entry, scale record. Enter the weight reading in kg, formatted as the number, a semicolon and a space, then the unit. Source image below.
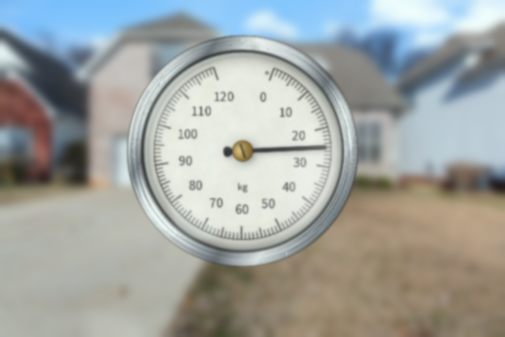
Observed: 25; kg
